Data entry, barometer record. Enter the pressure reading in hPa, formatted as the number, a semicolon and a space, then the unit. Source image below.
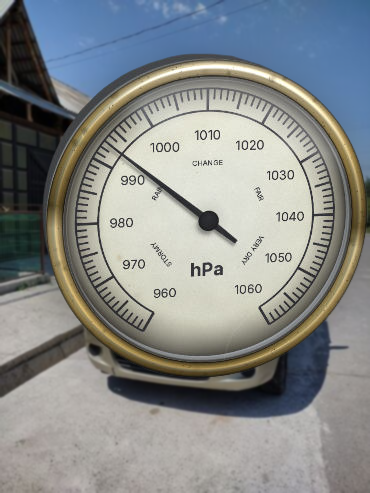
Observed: 993; hPa
